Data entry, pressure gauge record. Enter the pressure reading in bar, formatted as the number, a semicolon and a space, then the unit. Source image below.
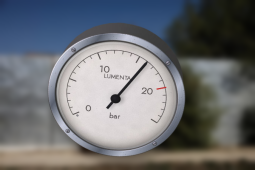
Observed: 16; bar
